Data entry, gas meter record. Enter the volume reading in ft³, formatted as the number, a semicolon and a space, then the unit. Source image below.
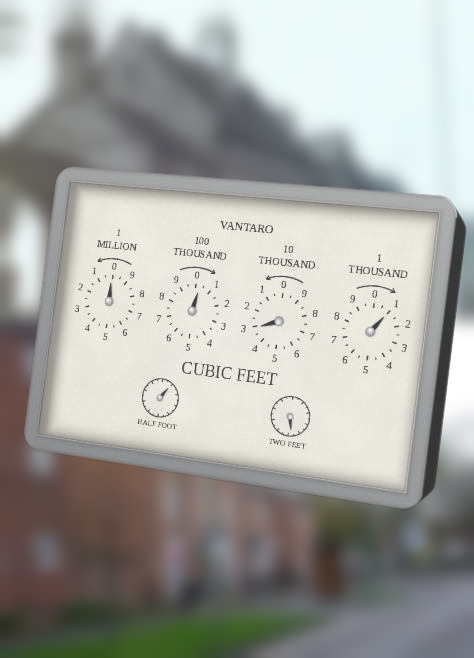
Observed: 3100; ft³
